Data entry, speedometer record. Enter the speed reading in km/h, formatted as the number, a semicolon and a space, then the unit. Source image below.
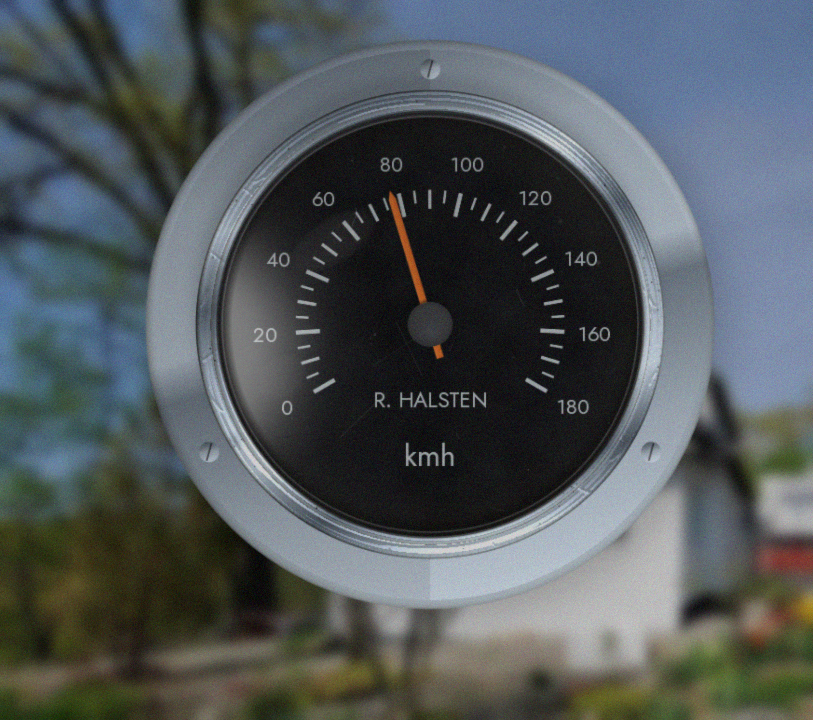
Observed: 77.5; km/h
